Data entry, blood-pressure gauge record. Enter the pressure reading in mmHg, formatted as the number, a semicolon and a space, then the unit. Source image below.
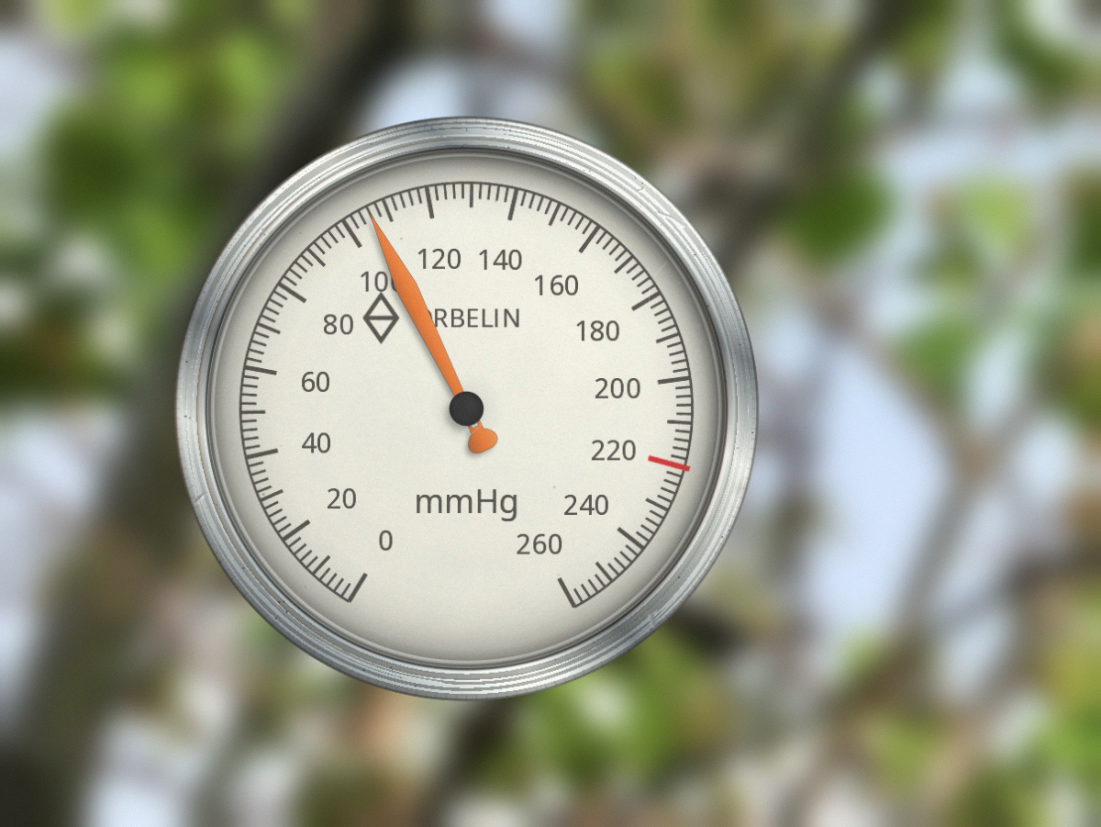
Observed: 106; mmHg
